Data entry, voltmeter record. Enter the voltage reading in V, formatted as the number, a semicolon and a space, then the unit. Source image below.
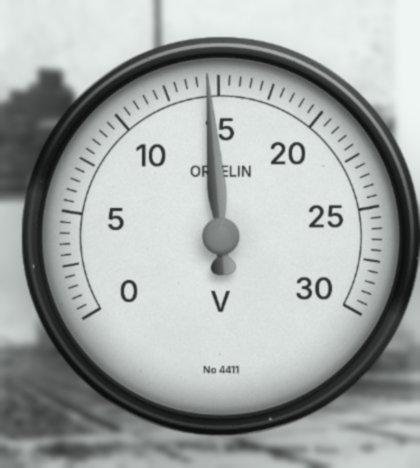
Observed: 14.5; V
